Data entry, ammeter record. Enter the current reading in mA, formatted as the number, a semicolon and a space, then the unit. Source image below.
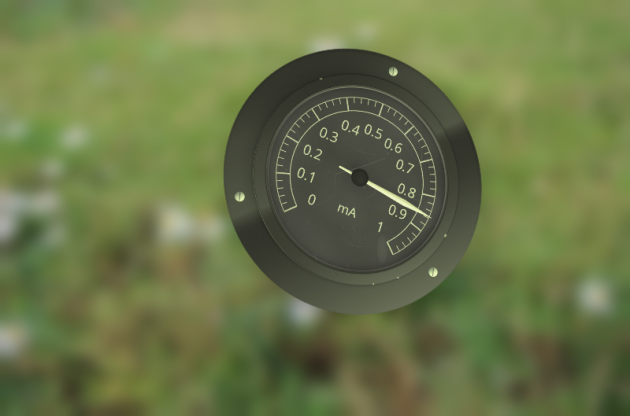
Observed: 0.86; mA
